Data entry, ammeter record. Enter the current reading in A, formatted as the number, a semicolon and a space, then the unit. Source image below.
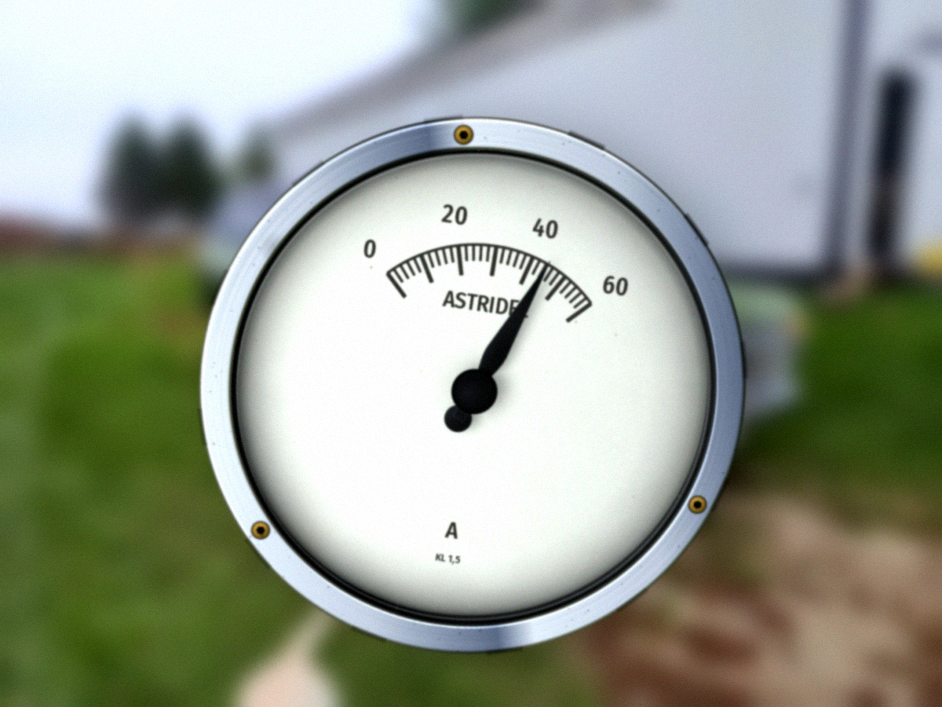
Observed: 44; A
